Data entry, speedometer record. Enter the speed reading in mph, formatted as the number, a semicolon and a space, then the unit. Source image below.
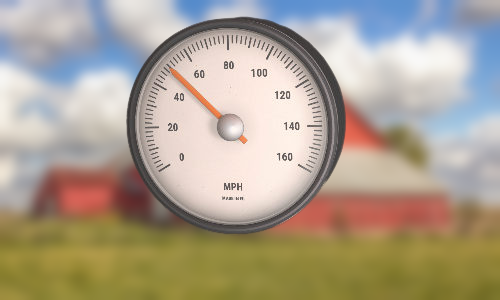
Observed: 50; mph
